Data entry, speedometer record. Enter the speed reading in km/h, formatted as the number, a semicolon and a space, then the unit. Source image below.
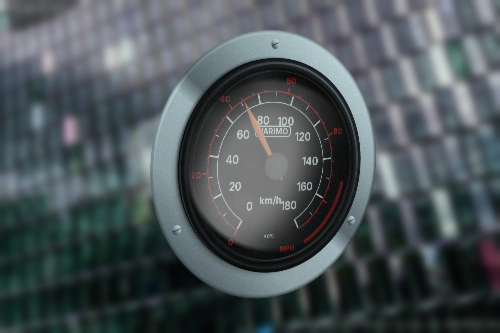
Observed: 70; km/h
